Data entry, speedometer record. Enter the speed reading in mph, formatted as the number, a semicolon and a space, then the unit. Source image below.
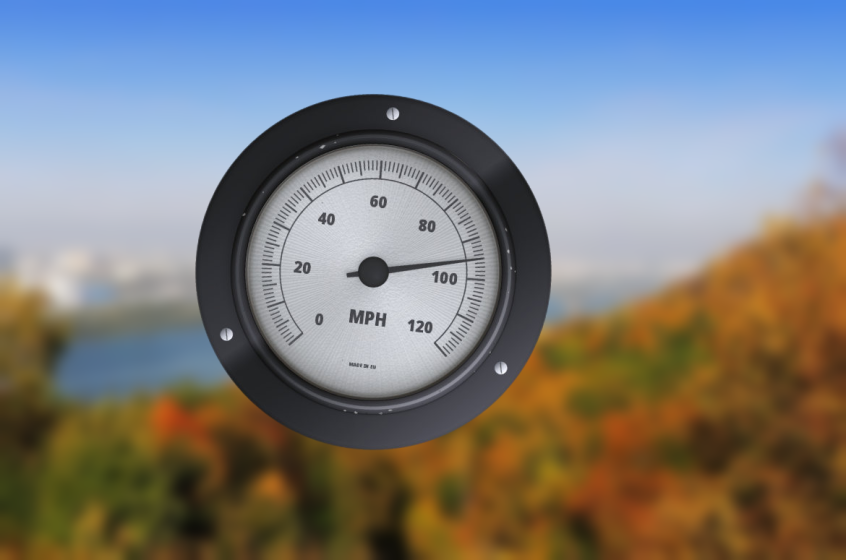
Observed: 95; mph
